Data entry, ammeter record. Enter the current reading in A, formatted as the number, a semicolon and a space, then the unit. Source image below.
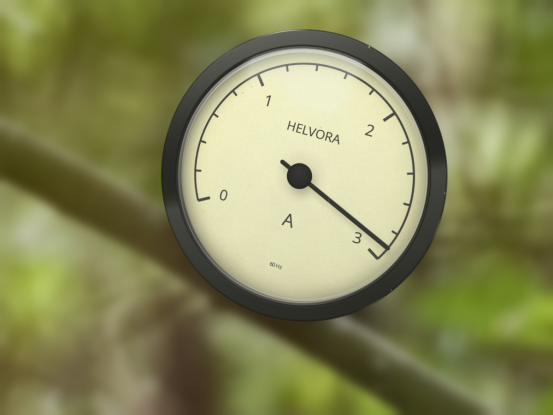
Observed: 2.9; A
